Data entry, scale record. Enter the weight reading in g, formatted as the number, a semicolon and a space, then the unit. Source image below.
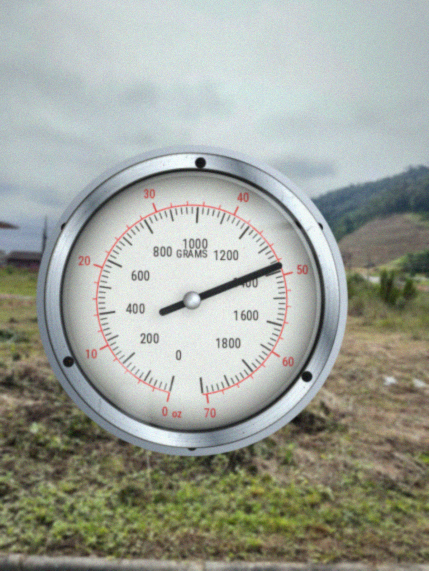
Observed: 1380; g
